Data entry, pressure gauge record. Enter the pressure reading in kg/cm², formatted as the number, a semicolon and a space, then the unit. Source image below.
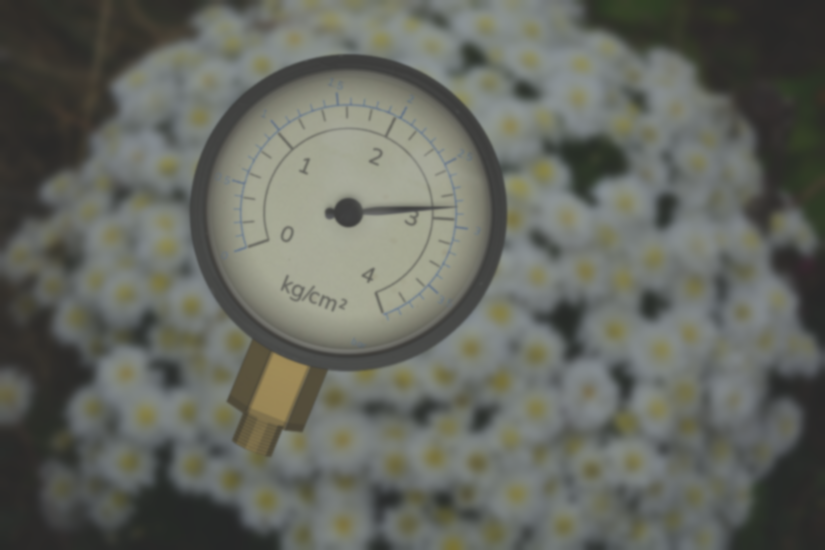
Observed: 2.9; kg/cm²
